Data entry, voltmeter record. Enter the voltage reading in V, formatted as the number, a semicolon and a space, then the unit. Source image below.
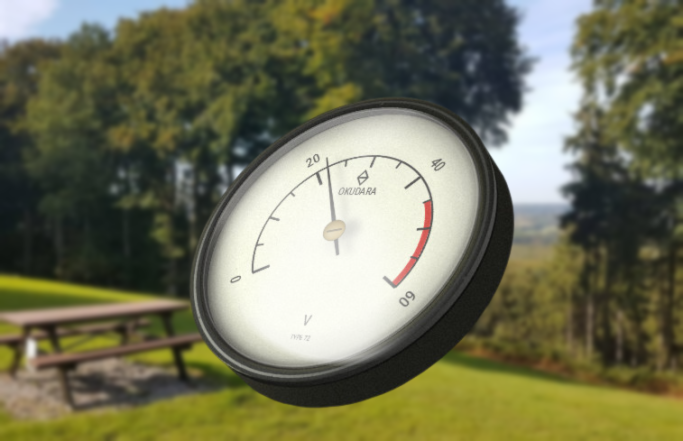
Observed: 22.5; V
